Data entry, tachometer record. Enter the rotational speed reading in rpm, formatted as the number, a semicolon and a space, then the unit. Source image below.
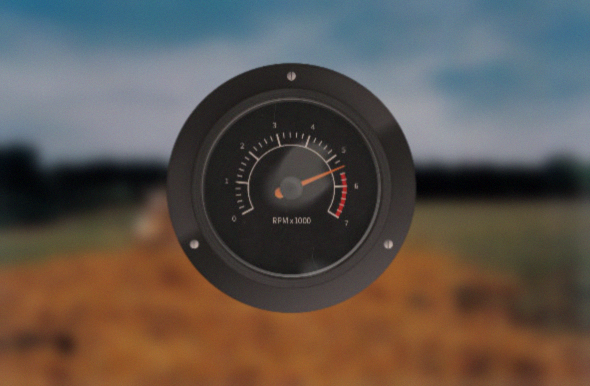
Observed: 5400; rpm
